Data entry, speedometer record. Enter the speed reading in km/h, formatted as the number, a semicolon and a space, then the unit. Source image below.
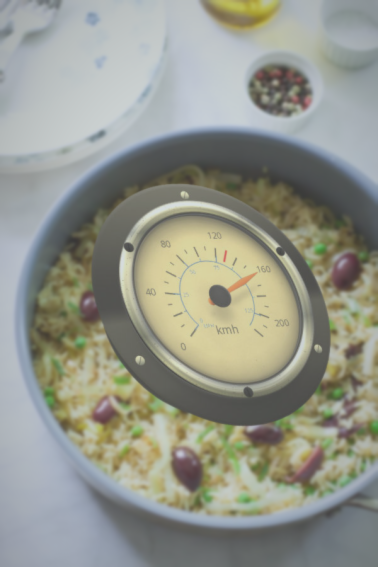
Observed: 160; km/h
